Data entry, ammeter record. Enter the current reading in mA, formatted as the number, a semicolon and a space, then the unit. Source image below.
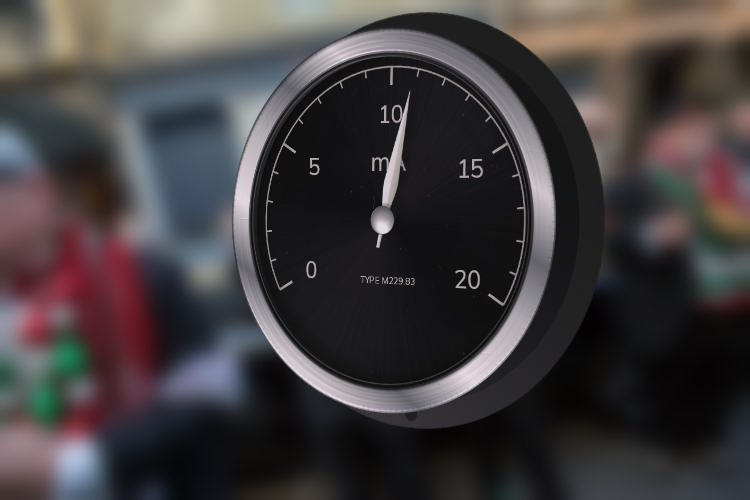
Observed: 11; mA
